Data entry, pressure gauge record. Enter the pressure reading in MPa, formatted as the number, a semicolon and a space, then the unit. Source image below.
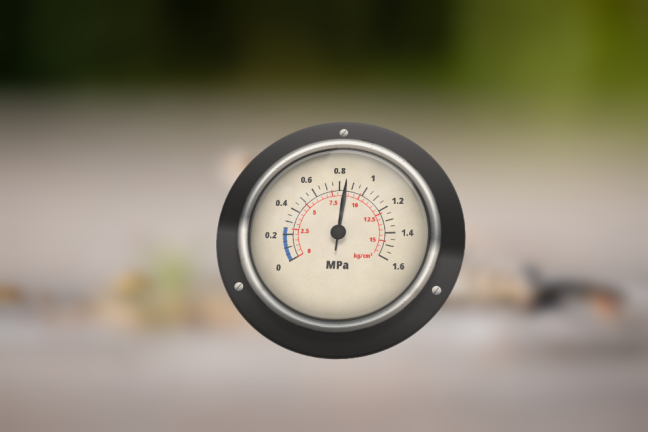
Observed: 0.85; MPa
